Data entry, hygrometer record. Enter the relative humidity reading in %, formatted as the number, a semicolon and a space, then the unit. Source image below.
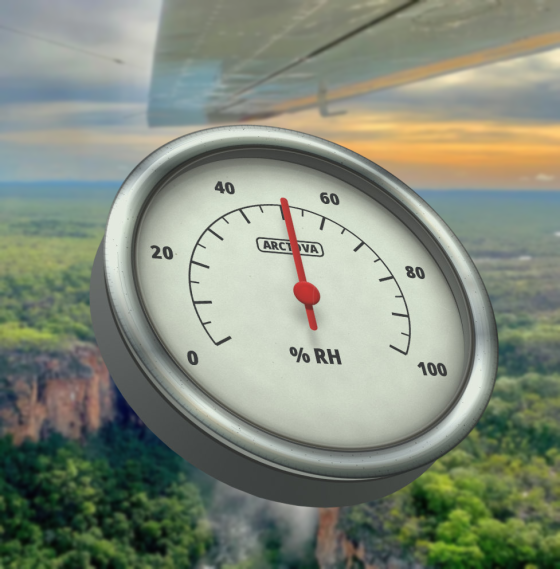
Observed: 50; %
